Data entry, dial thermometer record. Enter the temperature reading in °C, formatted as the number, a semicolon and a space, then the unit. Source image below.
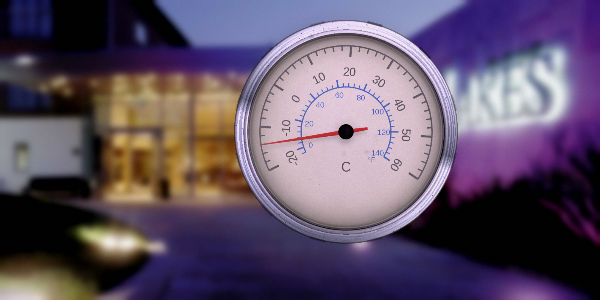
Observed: -14; °C
